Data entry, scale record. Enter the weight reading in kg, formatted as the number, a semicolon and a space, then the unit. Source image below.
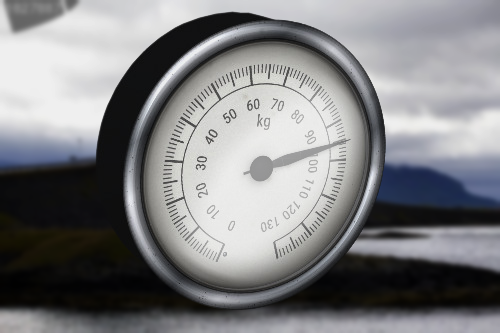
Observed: 95; kg
